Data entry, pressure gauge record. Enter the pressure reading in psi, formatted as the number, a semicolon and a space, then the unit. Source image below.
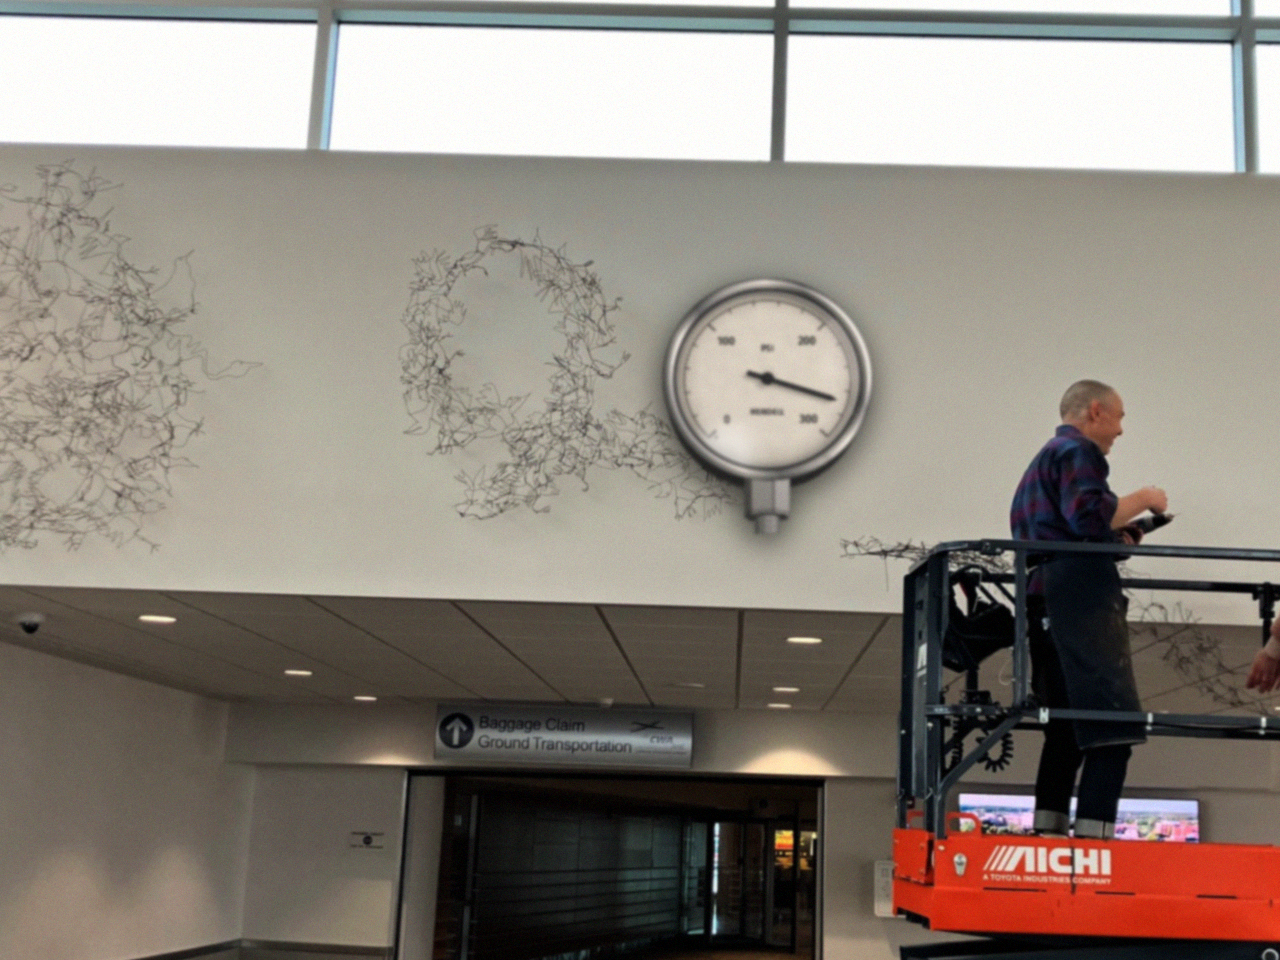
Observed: 270; psi
